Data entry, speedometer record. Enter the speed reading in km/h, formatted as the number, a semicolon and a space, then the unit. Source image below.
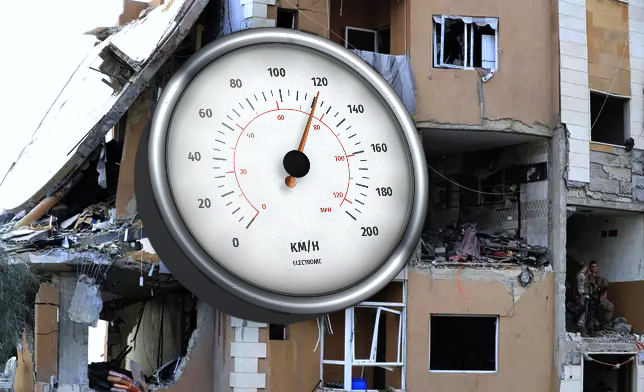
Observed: 120; km/h
